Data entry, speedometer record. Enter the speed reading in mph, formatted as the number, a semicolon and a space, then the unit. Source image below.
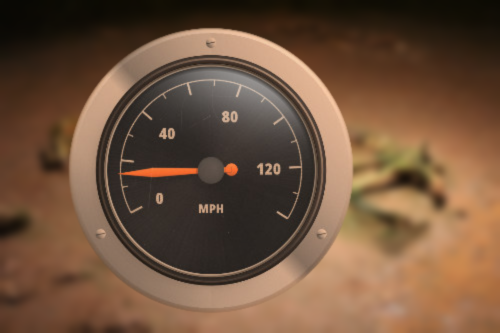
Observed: 15; mph
